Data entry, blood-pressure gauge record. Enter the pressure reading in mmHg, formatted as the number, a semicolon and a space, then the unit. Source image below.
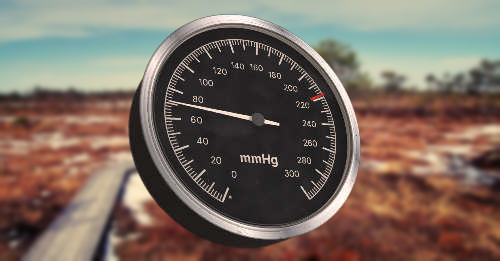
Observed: 70; mmHg
